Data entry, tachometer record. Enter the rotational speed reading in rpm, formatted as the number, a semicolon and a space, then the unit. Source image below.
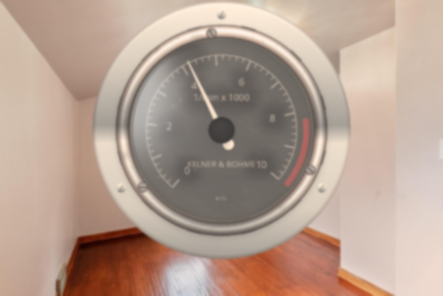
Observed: 4200; rpm
